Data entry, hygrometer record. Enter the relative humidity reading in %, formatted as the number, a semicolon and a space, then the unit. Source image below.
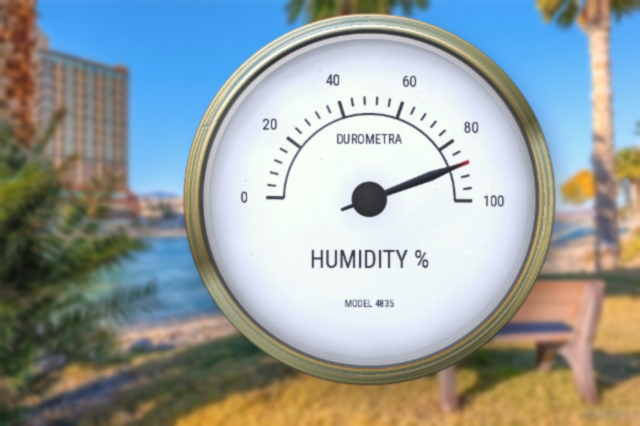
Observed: 88; %
